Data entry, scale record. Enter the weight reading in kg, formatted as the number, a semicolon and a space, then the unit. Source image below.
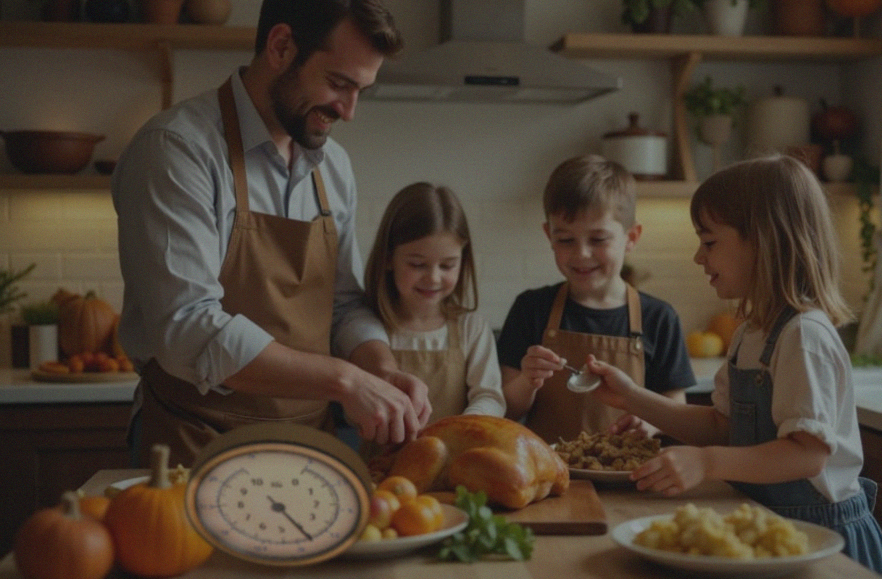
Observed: 4; kg
